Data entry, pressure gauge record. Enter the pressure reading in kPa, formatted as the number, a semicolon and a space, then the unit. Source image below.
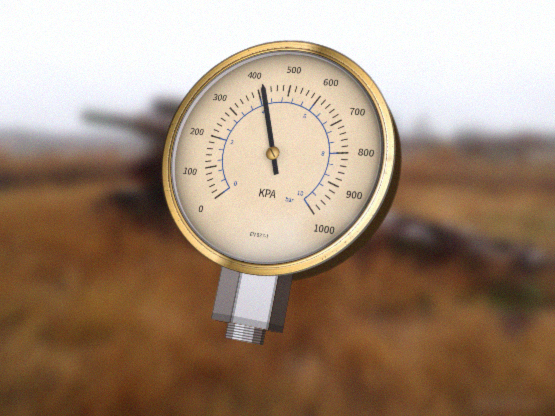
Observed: 420; kPa
